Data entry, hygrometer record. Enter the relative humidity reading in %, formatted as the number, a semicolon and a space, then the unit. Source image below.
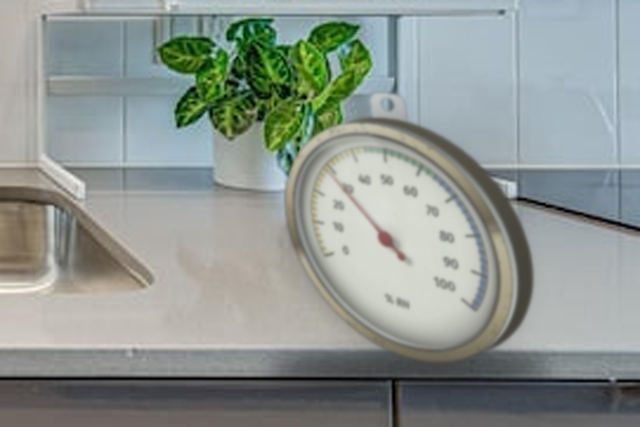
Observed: 30; %
